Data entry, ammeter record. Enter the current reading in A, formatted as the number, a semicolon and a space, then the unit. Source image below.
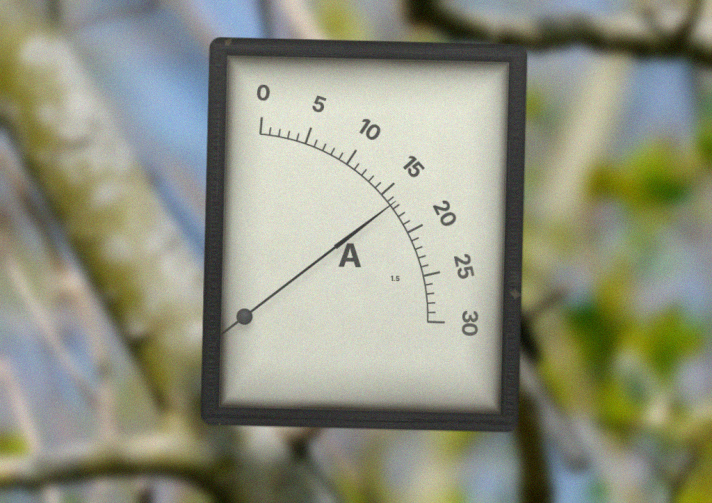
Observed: 16.5; A
